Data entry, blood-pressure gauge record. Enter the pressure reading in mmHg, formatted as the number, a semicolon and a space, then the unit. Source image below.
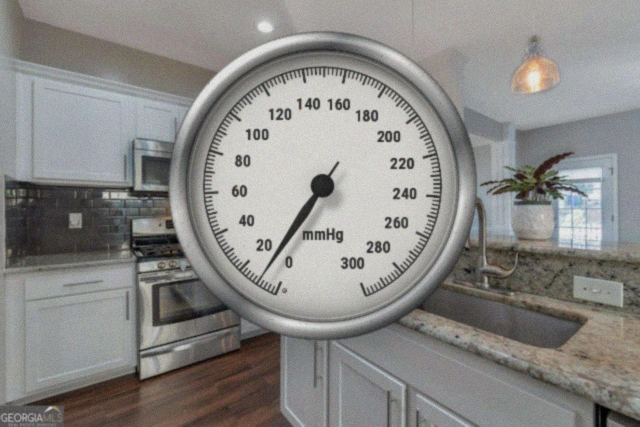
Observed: 10; mmHg
